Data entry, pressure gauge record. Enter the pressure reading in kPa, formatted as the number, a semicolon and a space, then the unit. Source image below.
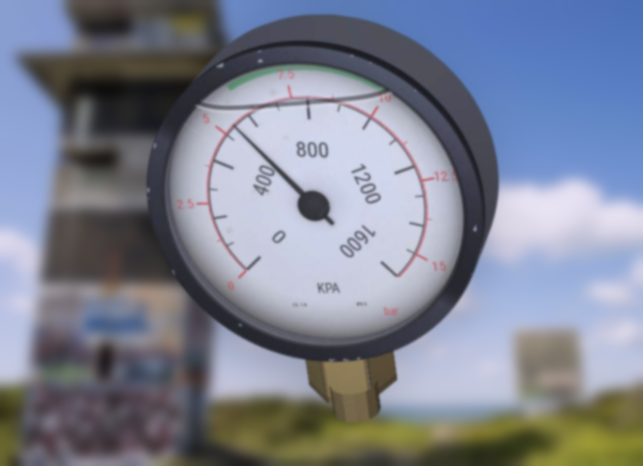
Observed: 550; kPa
